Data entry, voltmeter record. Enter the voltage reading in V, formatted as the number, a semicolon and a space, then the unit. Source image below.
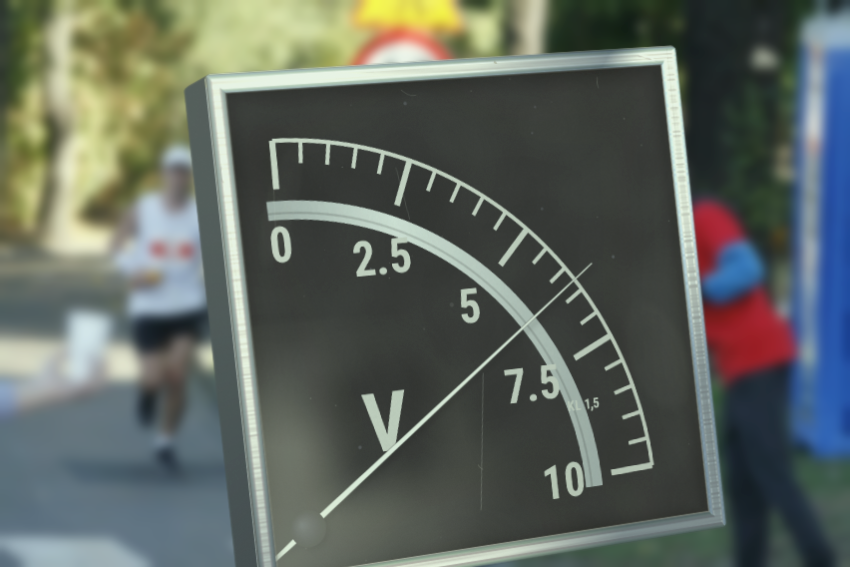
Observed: 6.25; V
